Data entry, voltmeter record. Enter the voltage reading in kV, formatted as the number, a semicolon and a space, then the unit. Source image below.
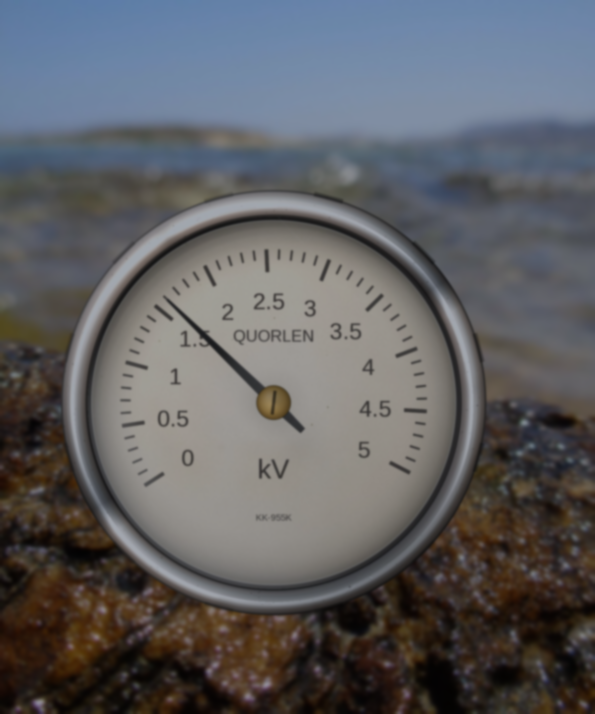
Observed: 1.6; kV
